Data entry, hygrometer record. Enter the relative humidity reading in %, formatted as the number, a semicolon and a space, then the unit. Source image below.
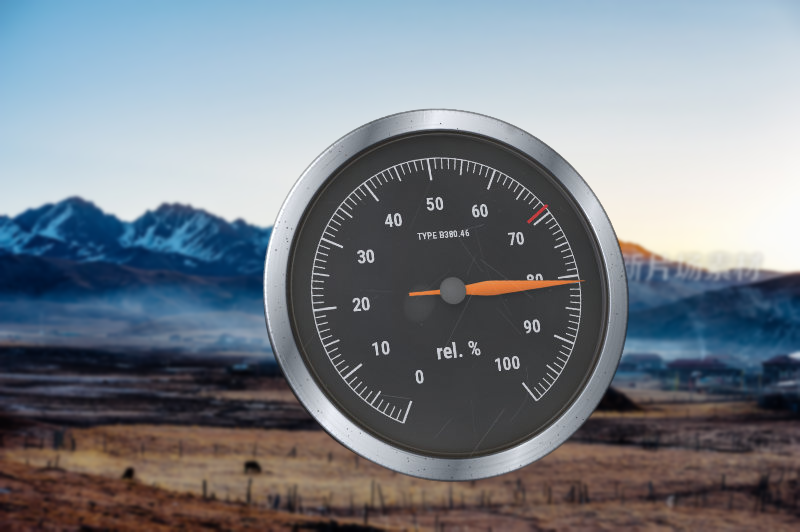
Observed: 81; %
